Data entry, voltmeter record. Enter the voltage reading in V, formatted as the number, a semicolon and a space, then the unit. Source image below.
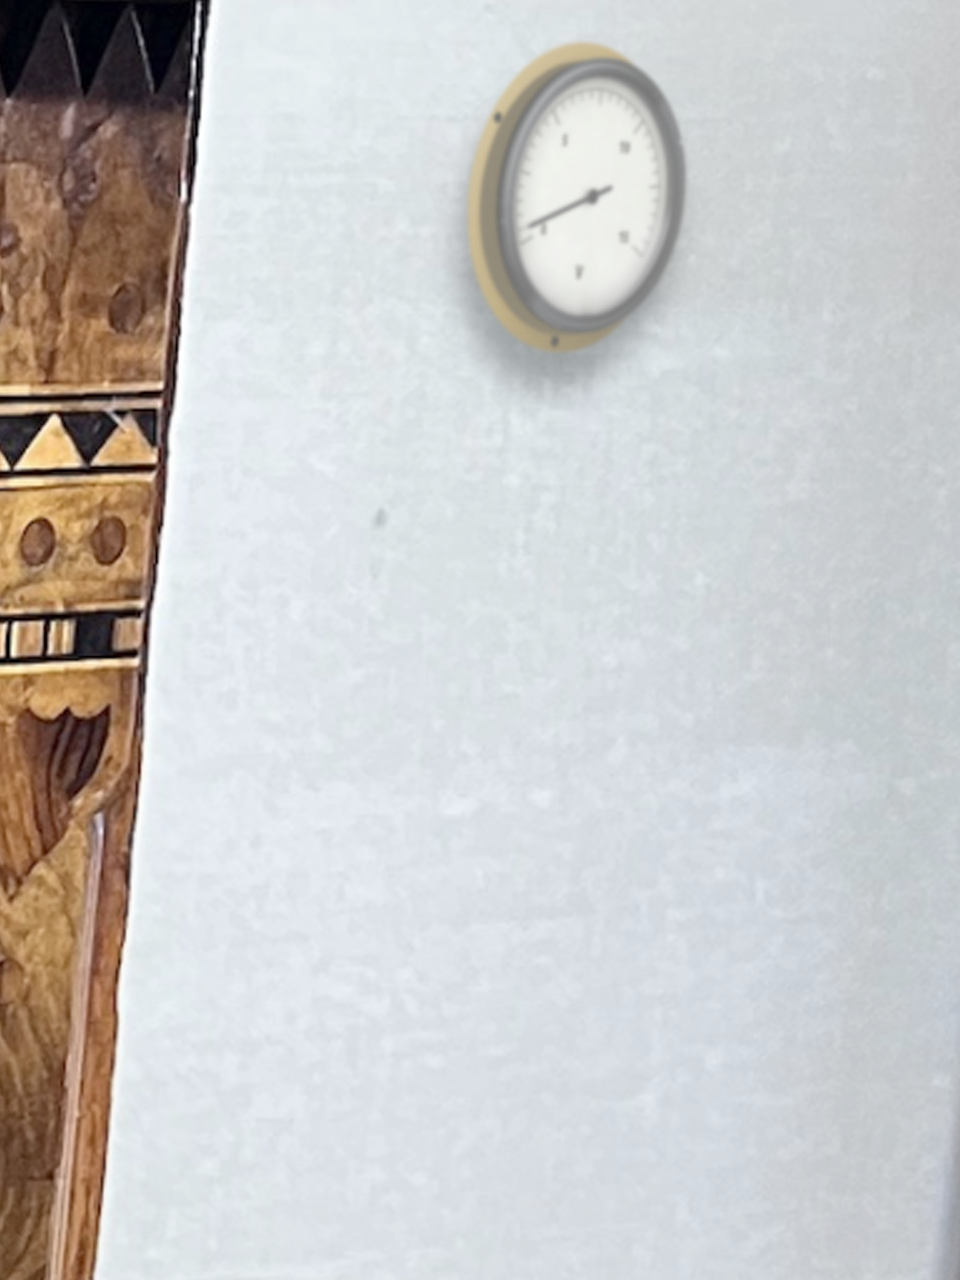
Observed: 0.5; V
